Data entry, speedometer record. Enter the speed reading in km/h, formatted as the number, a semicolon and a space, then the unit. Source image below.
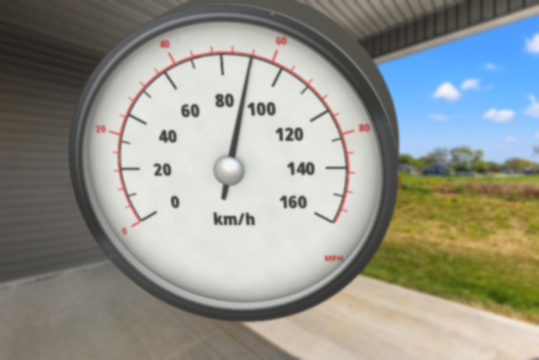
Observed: 90; km/h
